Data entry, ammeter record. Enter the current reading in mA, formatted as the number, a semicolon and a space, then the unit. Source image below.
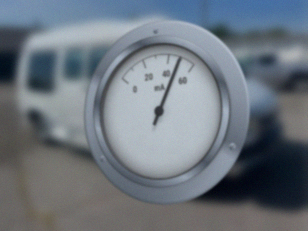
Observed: 50; mA
